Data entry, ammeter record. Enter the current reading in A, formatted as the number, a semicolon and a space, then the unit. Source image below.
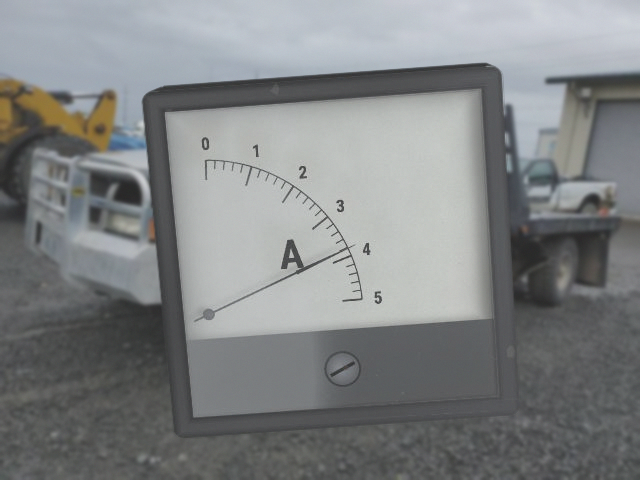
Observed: 3.8; A
